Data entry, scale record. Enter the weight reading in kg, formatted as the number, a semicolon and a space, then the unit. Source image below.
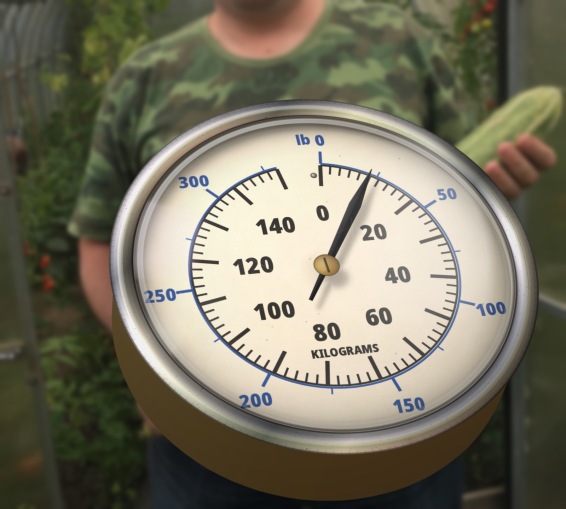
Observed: 10; kg
